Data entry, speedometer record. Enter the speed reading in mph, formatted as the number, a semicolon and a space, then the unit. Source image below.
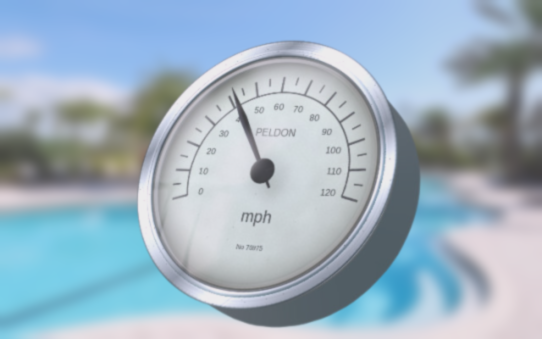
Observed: 42.5; mph
